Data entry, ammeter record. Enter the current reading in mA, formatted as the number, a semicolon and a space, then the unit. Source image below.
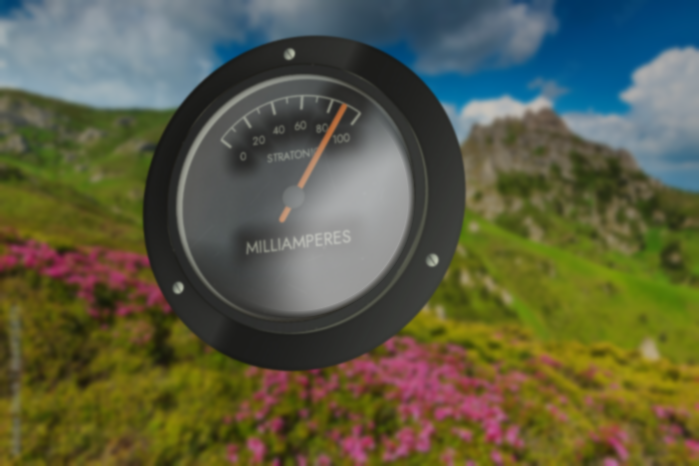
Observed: 90; mA
